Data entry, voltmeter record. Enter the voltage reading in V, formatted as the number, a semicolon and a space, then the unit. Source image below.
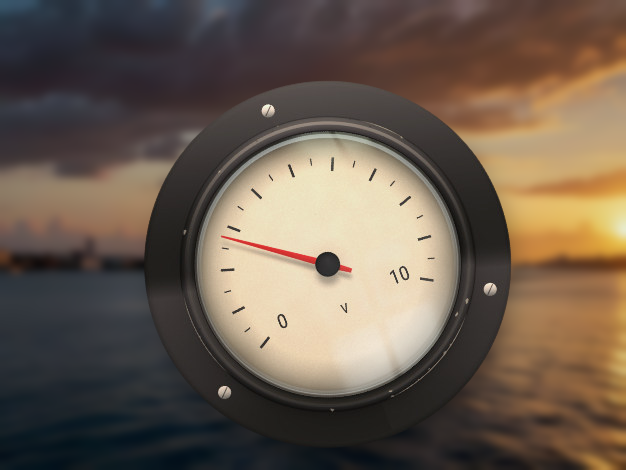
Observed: 2.75; V
